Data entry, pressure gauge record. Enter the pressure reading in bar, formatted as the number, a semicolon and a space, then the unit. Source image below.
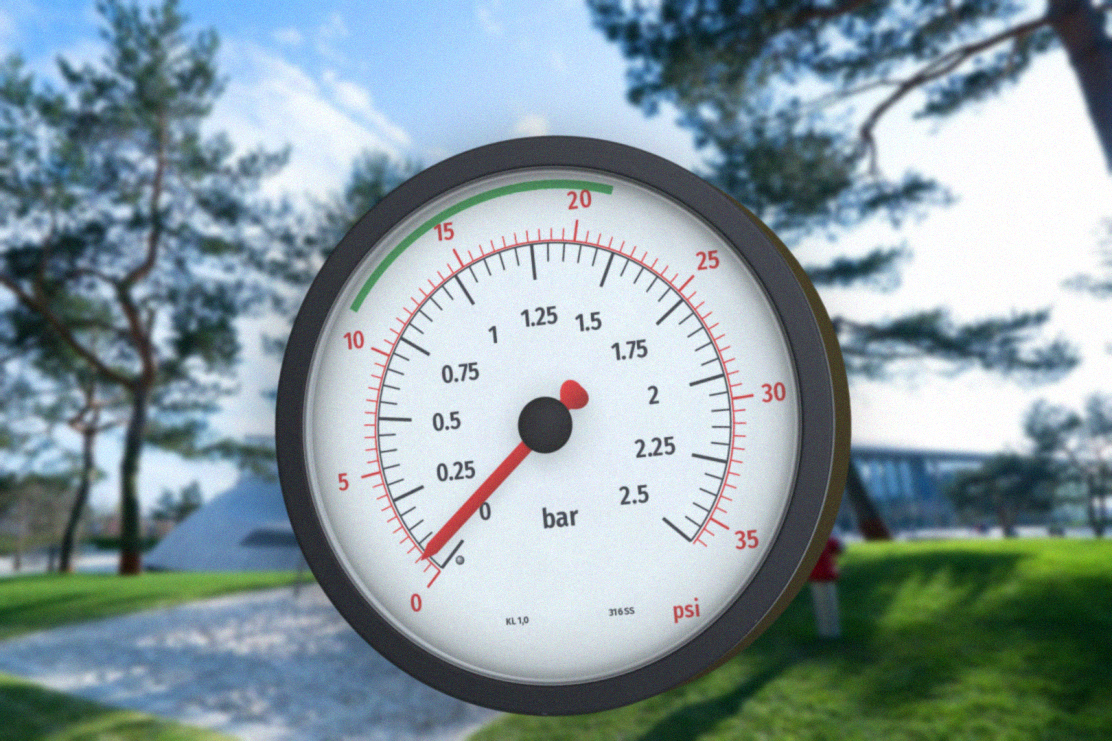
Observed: 0.05; bar
